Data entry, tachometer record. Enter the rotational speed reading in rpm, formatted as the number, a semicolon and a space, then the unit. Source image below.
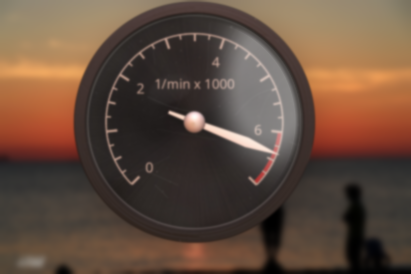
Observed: 6375; rpm
